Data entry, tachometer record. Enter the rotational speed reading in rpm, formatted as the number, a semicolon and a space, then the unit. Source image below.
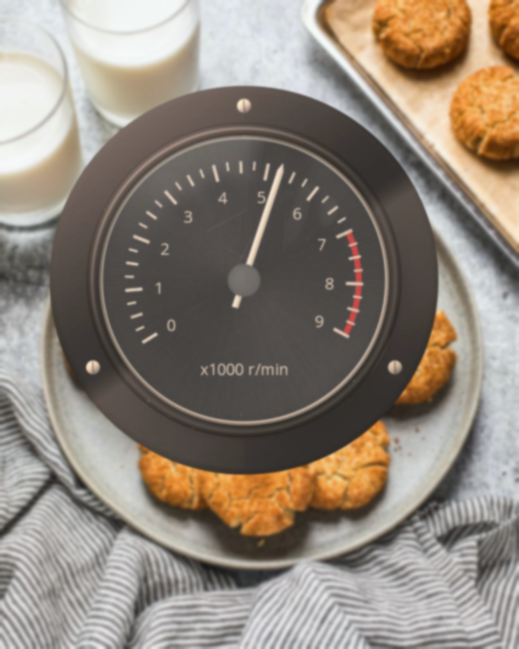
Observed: 5250; rpm
